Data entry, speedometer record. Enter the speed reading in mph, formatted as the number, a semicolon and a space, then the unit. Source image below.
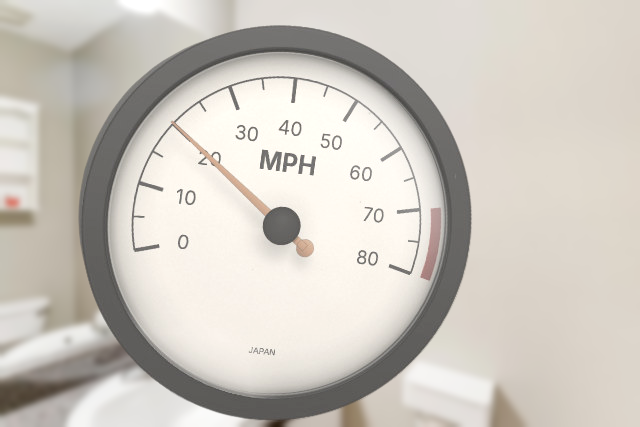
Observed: 20; mph
